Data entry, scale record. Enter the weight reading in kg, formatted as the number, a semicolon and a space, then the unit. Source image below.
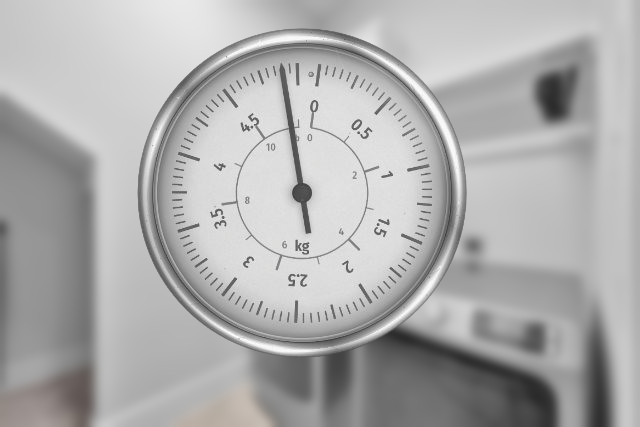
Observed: 4.9; kg
